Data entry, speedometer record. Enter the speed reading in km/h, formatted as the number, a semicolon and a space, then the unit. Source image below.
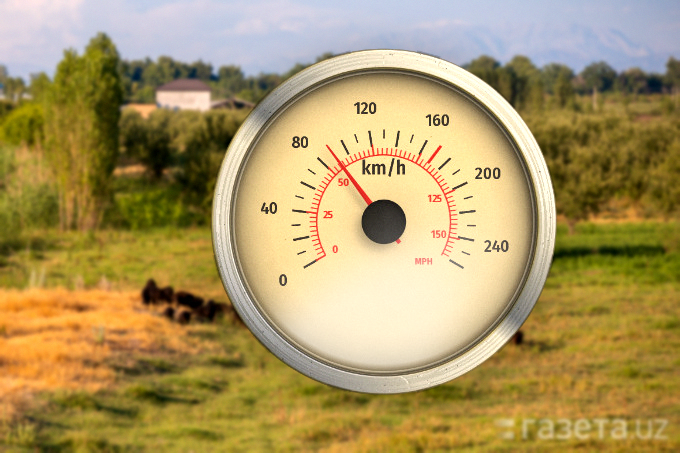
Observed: 90; km/h
